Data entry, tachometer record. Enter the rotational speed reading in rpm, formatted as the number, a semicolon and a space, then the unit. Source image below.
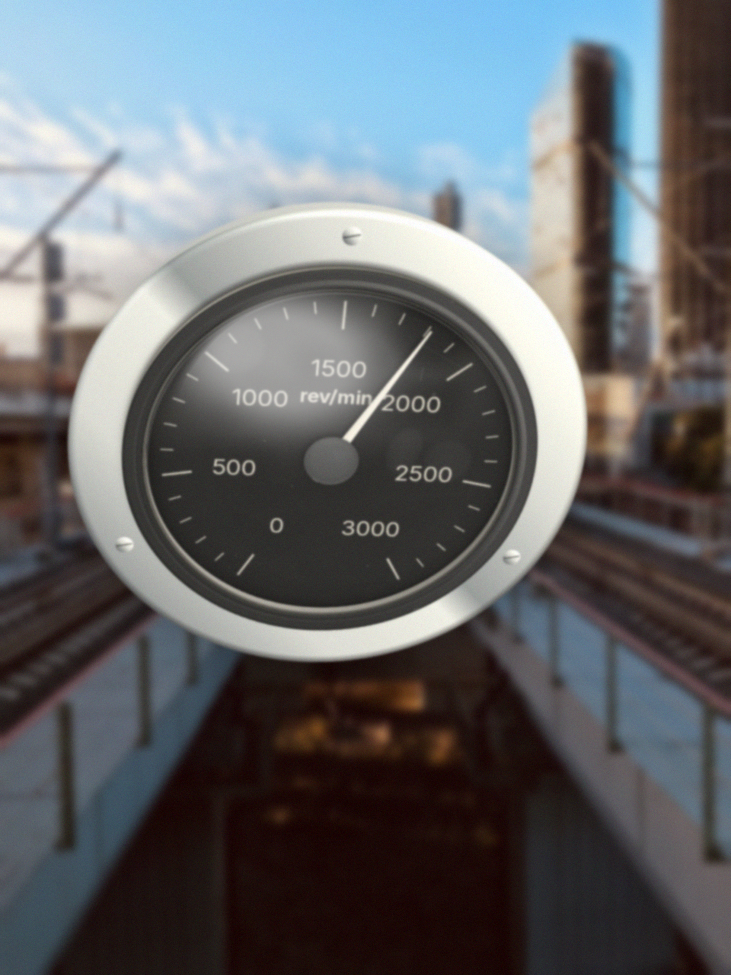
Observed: 1800; rpm
